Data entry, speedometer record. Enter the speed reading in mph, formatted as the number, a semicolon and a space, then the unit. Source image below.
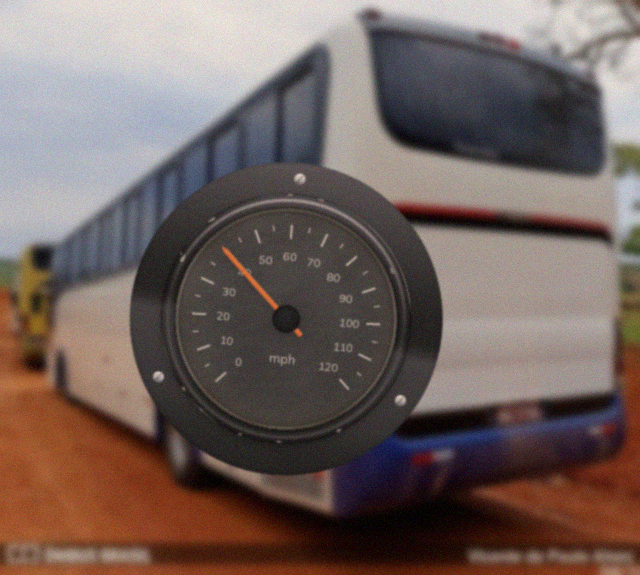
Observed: 40; mph
